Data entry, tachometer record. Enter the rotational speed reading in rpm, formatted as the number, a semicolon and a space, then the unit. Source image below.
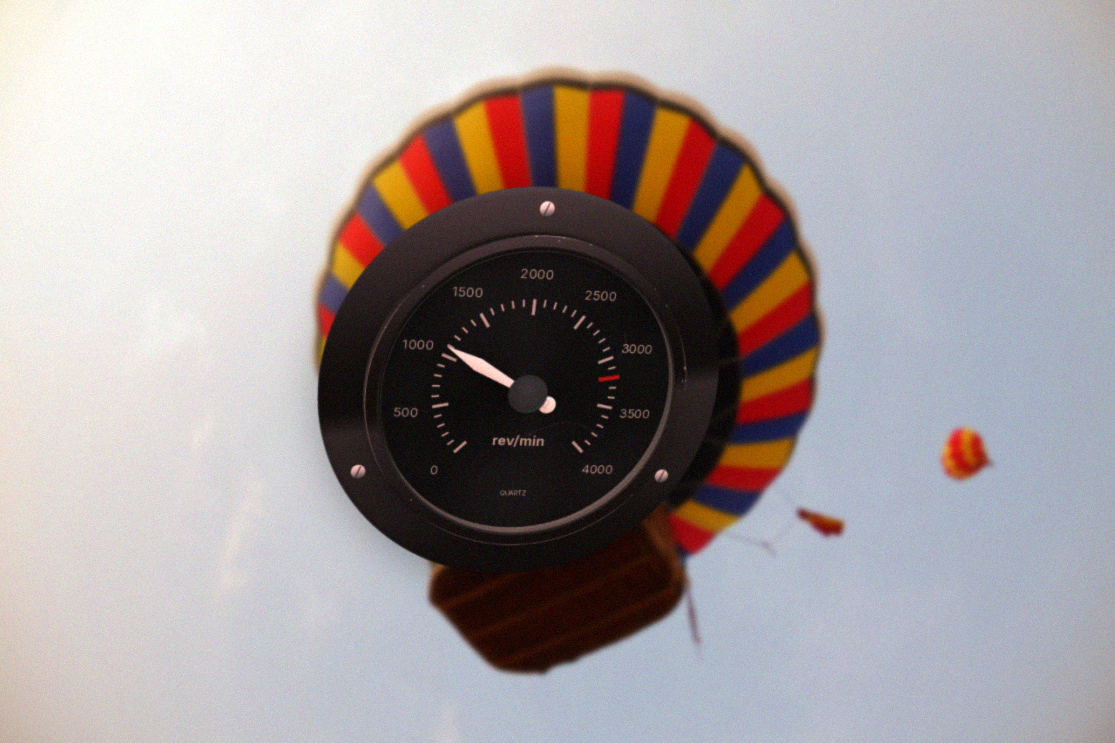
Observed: 1100; rpm
